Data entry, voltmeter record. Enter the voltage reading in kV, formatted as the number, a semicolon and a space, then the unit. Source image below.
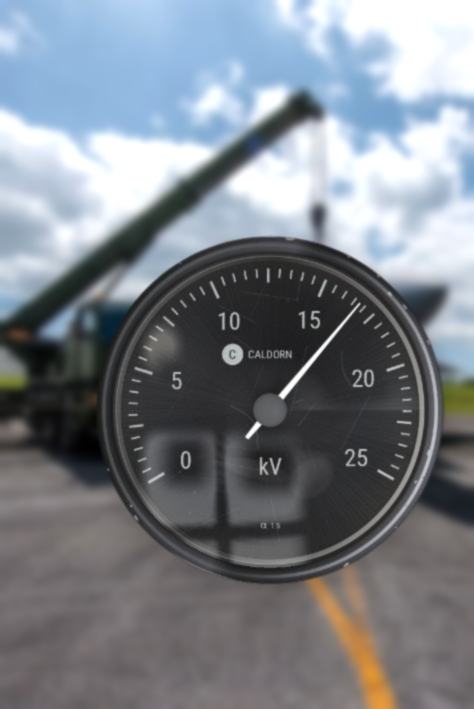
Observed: 16.75; kV
